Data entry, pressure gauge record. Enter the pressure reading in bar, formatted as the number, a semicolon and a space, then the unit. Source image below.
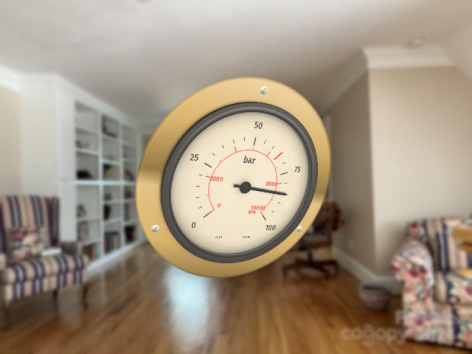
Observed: 85; bar
